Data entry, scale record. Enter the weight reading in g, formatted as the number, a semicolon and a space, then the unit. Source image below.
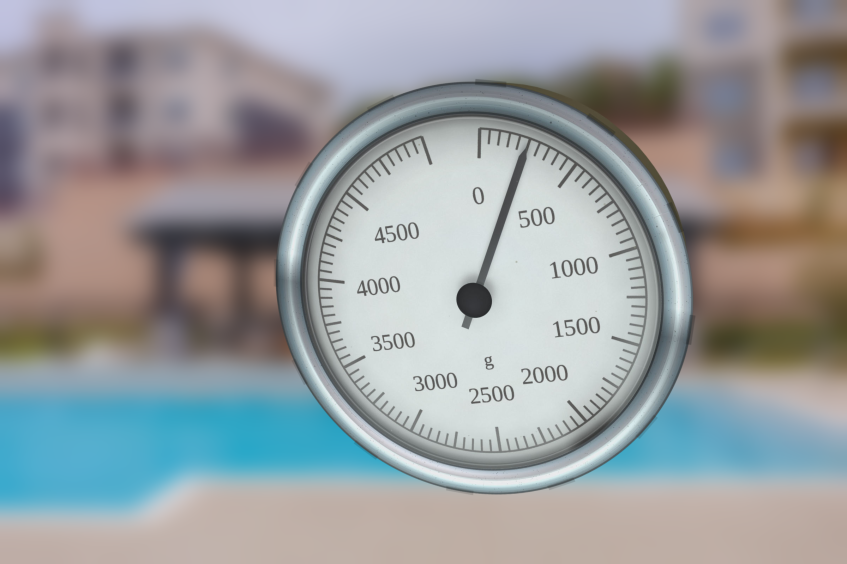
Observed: 250; g
